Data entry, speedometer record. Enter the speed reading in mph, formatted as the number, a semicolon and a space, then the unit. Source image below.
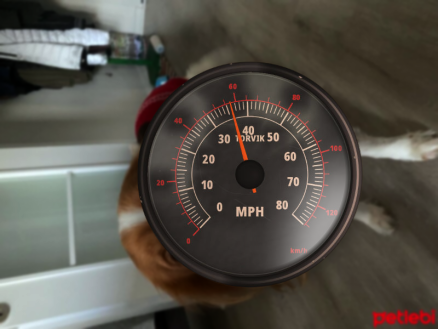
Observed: 36; mph
